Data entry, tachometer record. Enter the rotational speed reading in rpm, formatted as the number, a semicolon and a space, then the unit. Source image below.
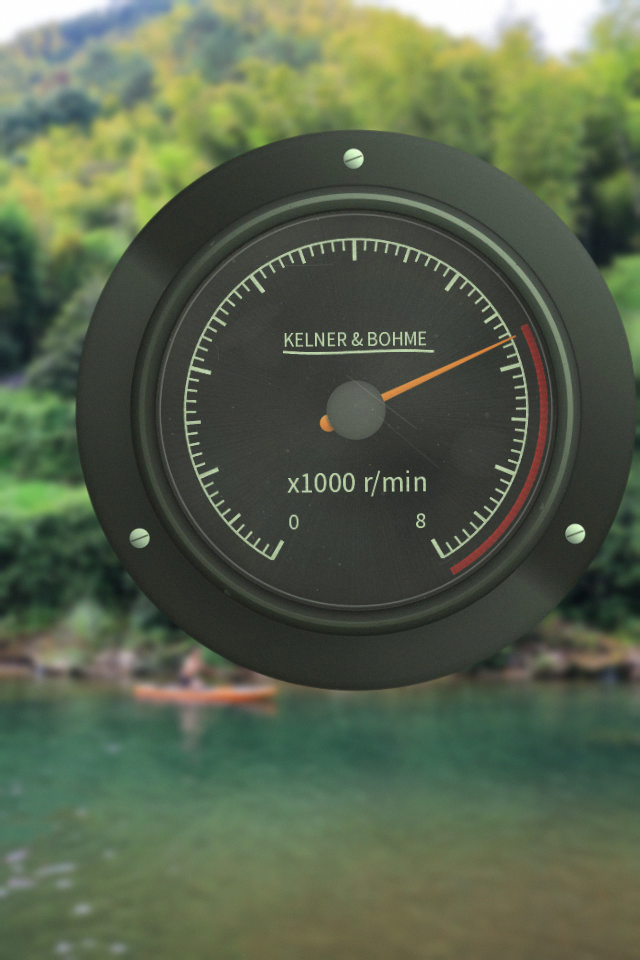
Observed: 5750; rpm
